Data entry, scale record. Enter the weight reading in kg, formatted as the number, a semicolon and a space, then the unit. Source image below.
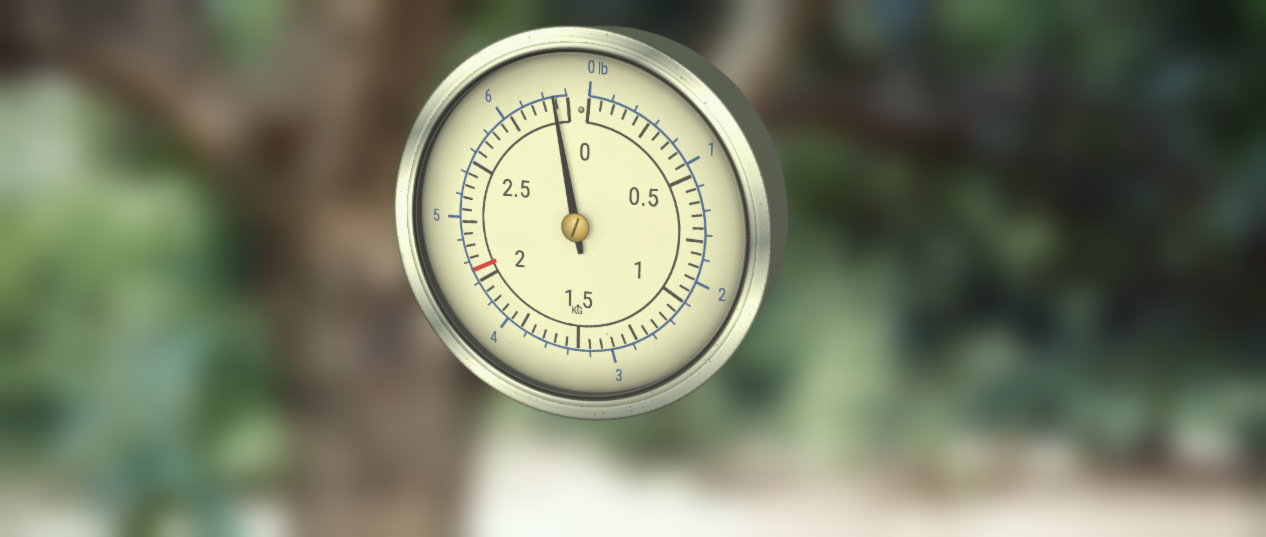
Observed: 2.95; kg
